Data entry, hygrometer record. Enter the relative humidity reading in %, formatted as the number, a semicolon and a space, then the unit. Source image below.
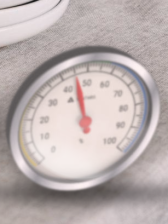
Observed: 45; %
